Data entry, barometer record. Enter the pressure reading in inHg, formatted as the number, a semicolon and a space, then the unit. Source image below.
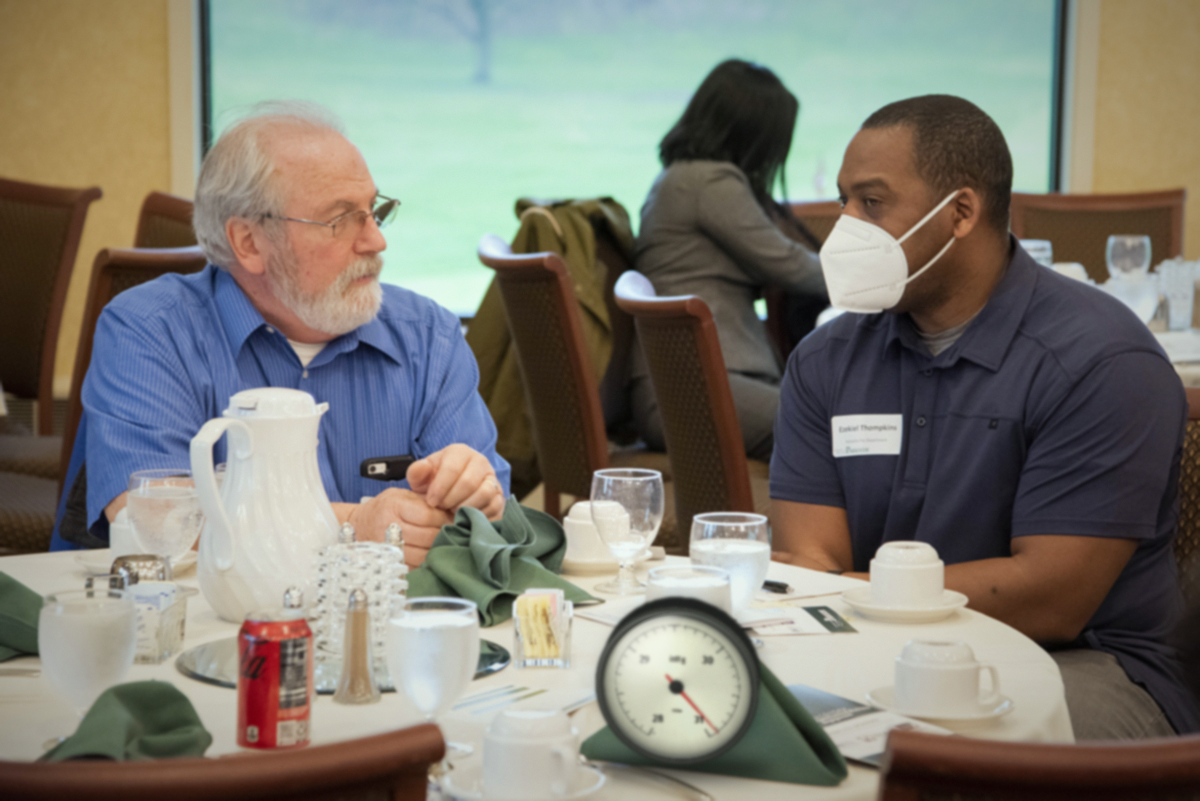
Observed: 30.9; inHg
